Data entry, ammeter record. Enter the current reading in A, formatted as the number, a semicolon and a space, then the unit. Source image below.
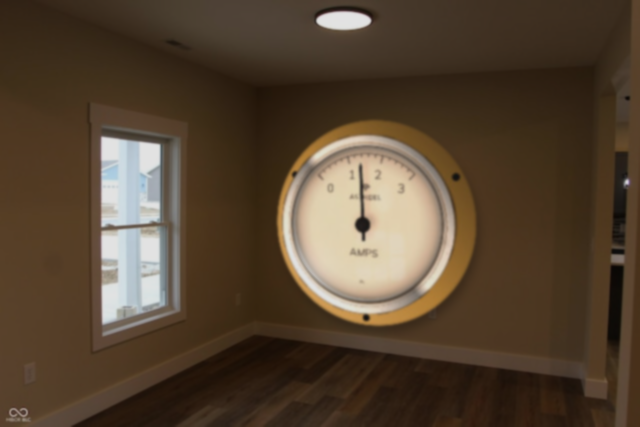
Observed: 1.4; A
